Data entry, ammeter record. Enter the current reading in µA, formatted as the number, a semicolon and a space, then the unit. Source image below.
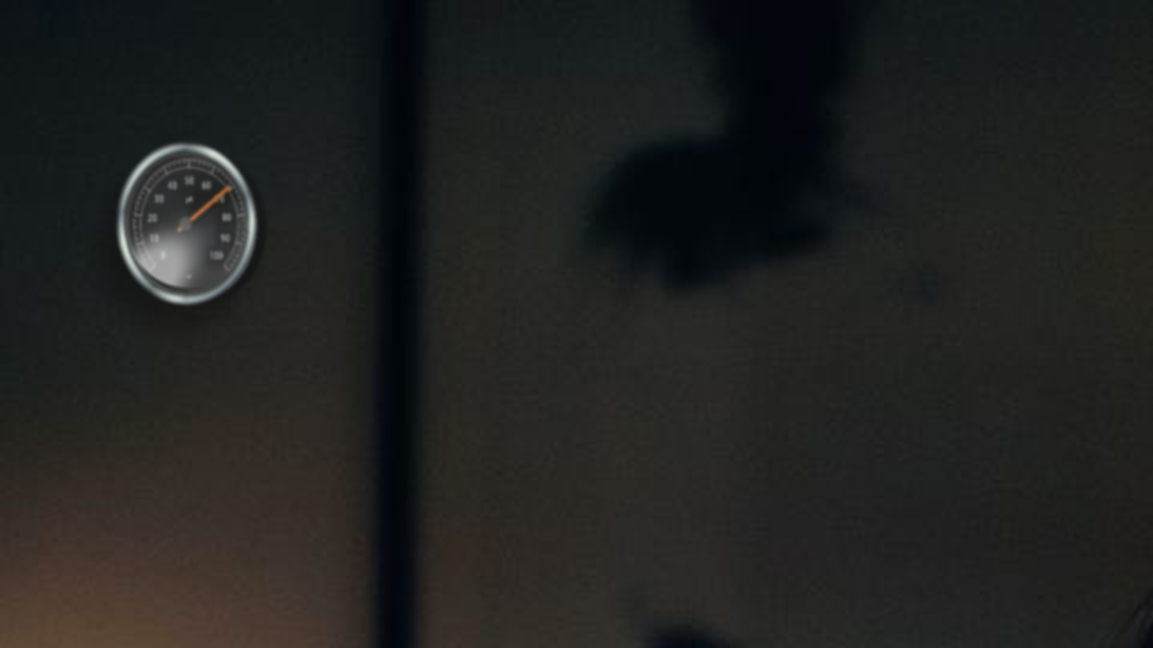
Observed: 70; µA
